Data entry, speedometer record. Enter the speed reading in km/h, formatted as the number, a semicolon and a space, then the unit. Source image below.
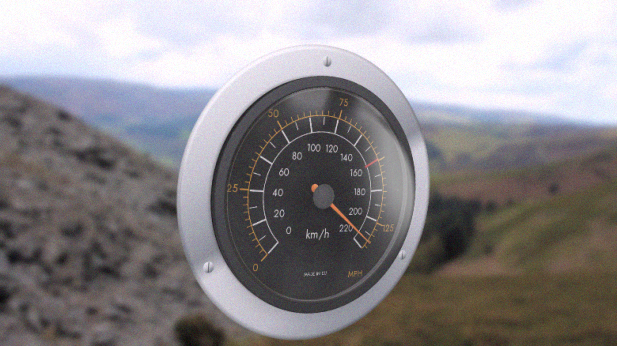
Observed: 215; km/h
